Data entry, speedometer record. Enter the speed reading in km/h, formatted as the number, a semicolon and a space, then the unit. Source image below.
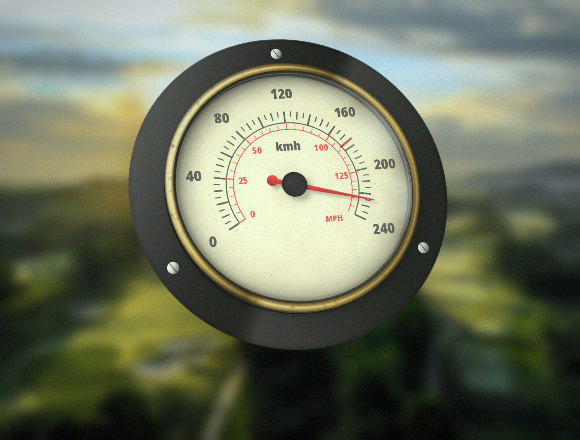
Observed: 225; km/h
